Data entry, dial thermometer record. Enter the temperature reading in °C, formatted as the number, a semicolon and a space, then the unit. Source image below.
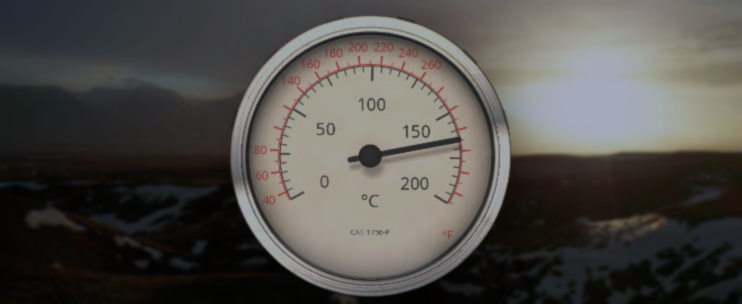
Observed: 165; °C
